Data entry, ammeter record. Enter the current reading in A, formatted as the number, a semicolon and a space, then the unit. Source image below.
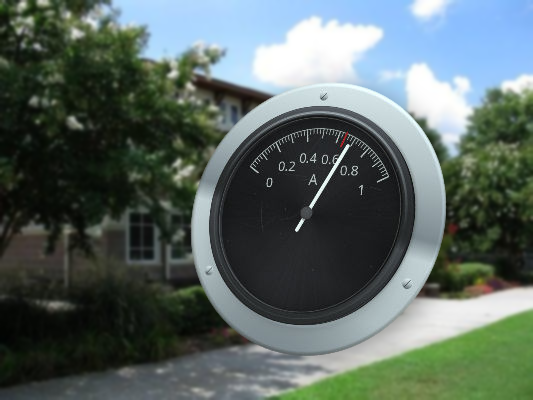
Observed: 0.7; A
